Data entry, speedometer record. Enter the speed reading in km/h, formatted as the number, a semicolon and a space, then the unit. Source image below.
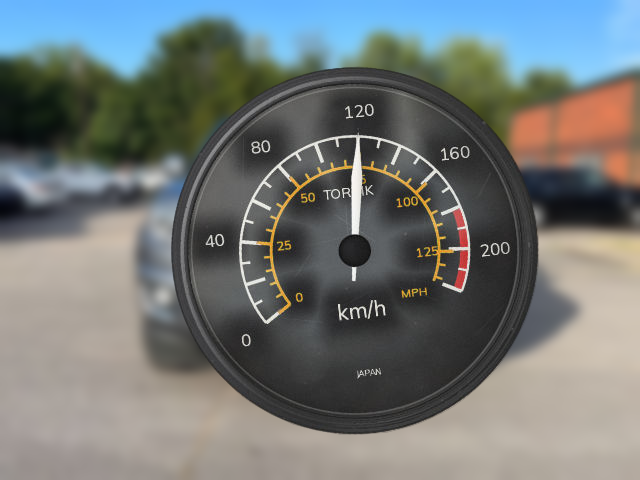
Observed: 120; km/h
